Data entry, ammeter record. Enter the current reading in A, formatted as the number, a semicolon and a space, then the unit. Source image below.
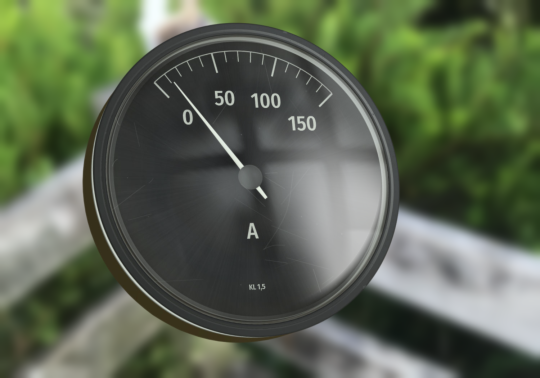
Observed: 10; A
